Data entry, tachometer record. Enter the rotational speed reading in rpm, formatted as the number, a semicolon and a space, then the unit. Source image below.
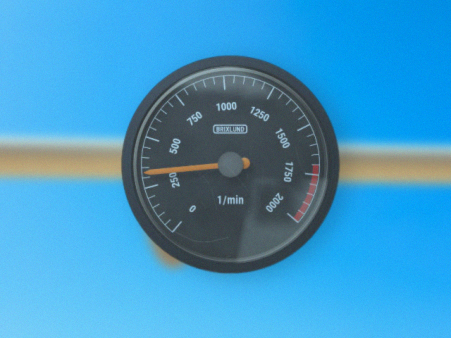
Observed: 325; rpm
